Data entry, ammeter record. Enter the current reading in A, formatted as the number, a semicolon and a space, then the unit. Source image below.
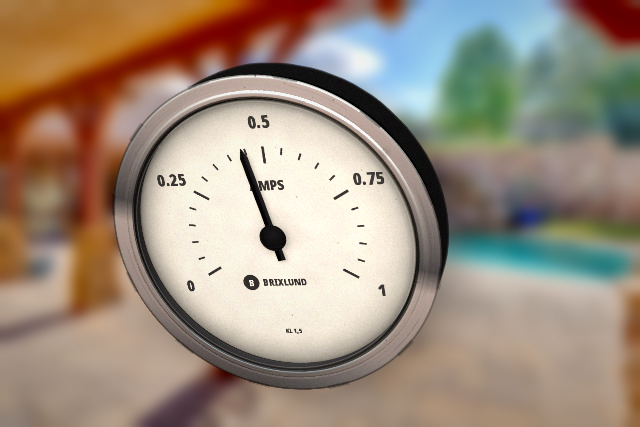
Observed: 0.45; A
